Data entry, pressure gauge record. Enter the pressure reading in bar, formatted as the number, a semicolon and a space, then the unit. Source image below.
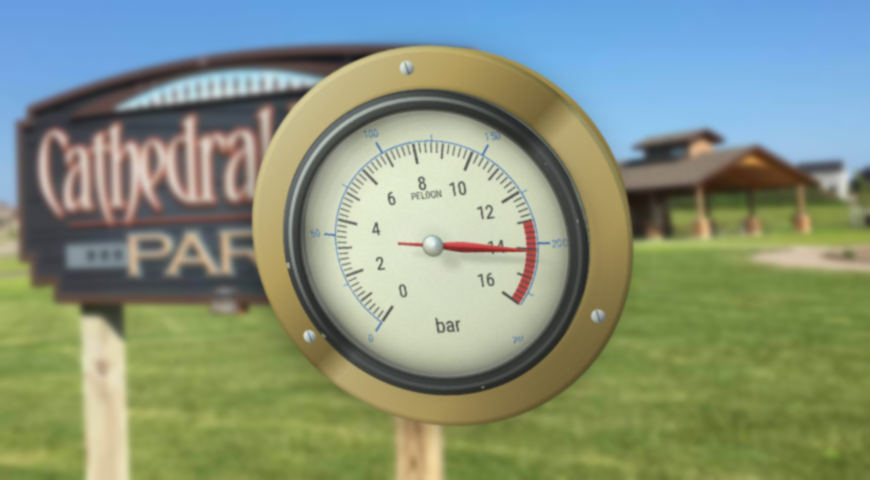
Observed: 14; bar
